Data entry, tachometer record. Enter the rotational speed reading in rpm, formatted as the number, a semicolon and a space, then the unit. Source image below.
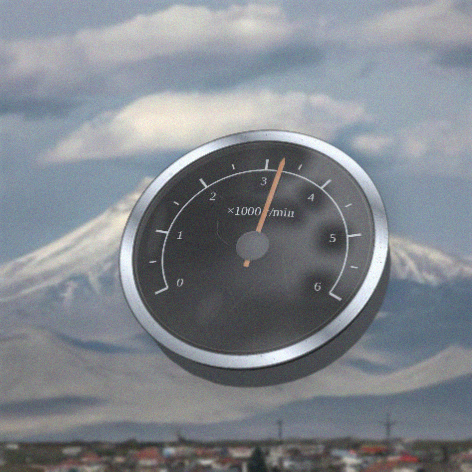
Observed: 3250; rpm
